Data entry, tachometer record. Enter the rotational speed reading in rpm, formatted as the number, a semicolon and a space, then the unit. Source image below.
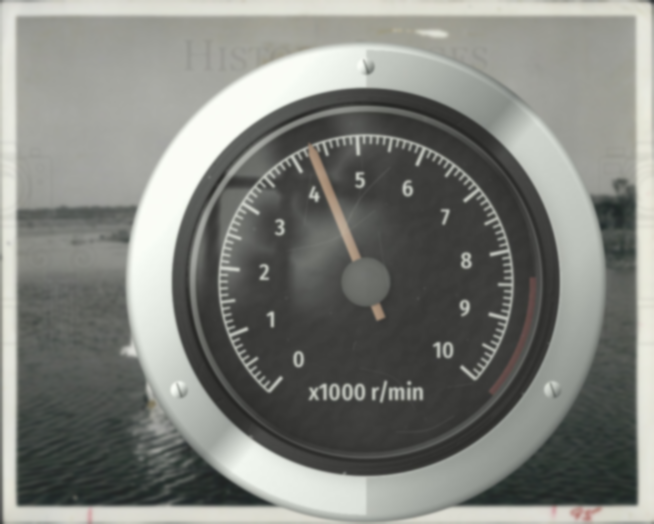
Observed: 4300; rpm
